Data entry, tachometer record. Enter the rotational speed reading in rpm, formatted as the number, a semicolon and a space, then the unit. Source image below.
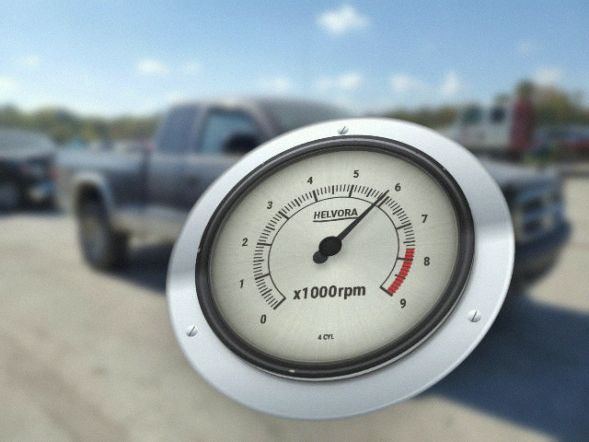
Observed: 6000; rpm
